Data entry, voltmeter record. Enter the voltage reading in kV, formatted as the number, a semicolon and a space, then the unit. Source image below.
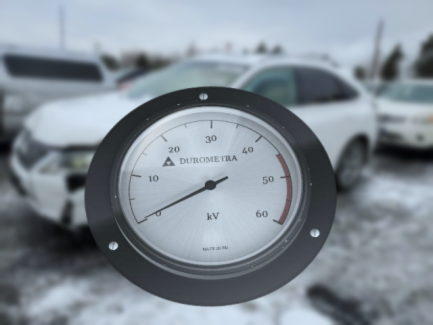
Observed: 0; kV
